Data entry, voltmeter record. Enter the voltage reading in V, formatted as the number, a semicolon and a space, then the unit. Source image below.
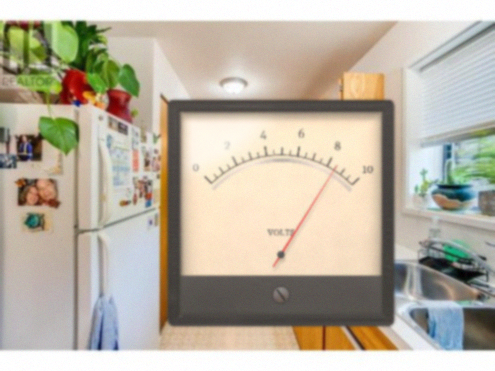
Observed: 8.5; V
